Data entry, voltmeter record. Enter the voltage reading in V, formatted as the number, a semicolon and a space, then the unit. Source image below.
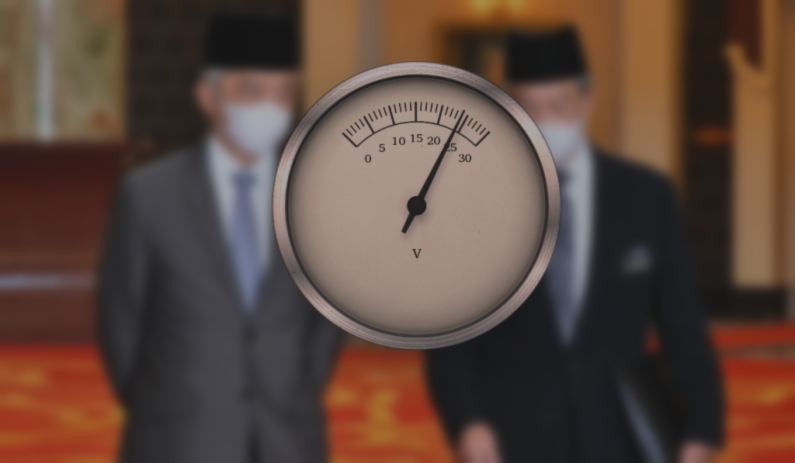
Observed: 24; V
